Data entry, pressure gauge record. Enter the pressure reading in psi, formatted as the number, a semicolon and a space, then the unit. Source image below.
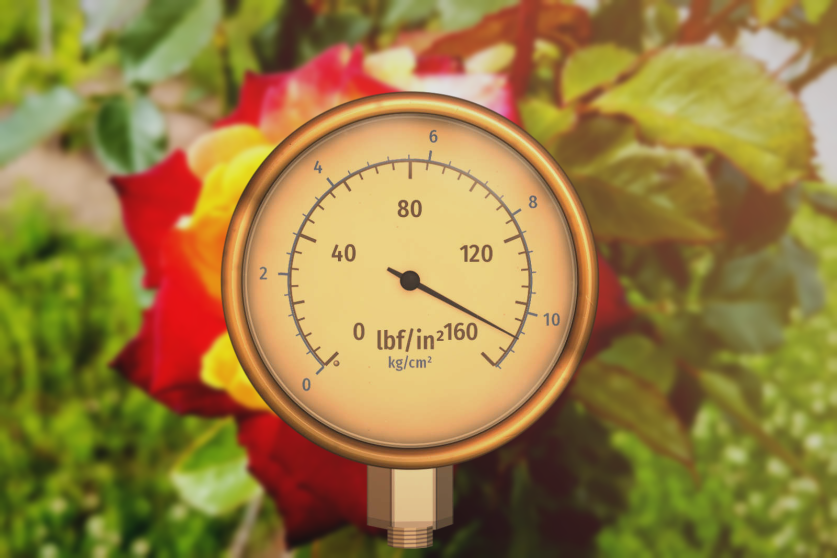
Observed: 150; psi
